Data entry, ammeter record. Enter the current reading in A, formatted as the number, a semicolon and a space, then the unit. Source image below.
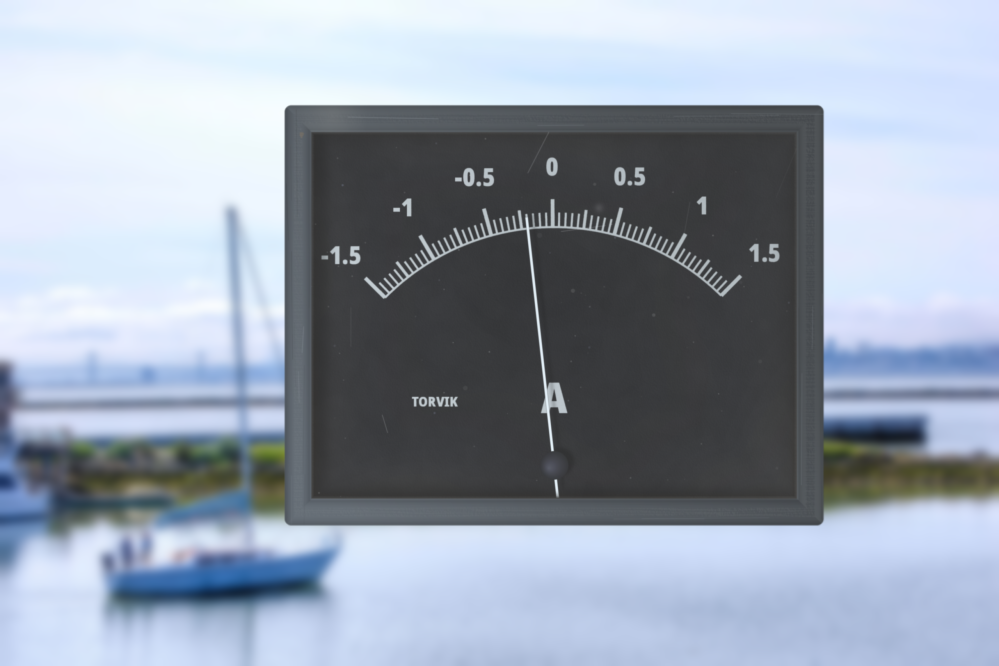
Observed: -0.2; A
